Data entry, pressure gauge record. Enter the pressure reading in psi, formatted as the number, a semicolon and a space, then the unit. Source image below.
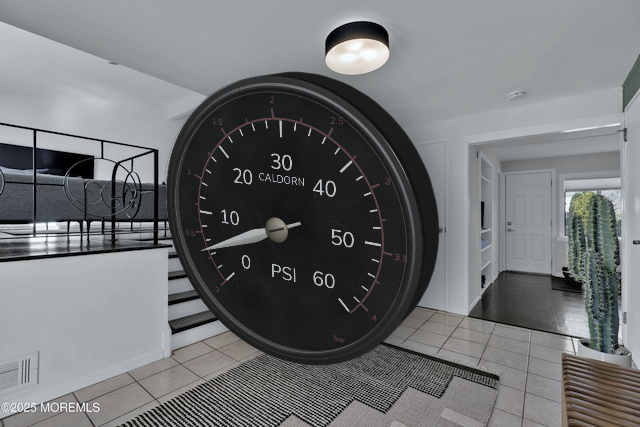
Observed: 5; psi
